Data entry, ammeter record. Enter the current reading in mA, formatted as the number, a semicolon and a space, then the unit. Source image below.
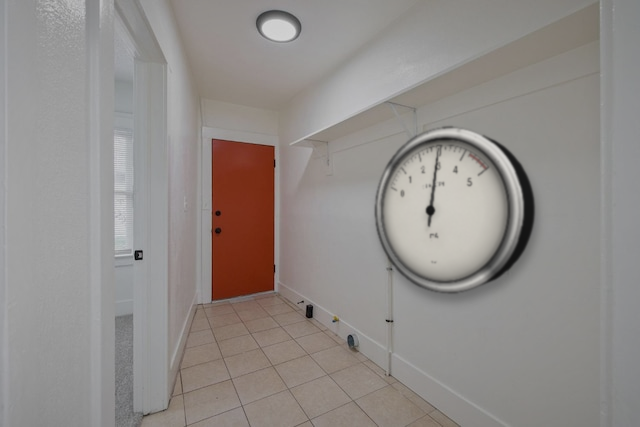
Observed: 3; mA
